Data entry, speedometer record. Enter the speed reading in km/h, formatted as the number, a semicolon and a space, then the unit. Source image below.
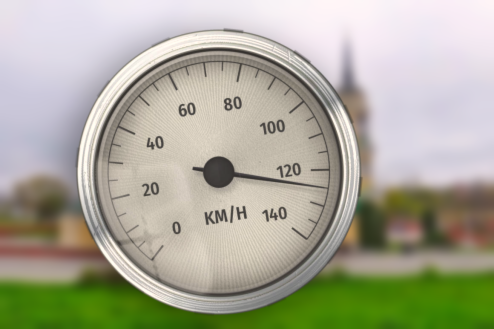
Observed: 125; km/h
